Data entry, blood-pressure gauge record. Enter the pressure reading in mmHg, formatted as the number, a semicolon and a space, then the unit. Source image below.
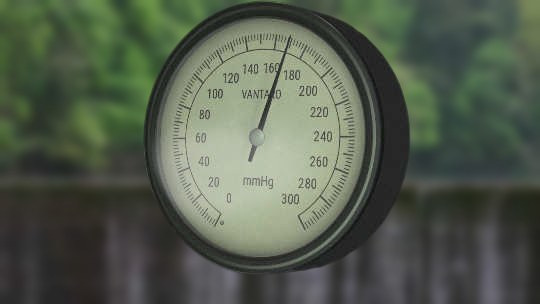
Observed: 170; mmHg
